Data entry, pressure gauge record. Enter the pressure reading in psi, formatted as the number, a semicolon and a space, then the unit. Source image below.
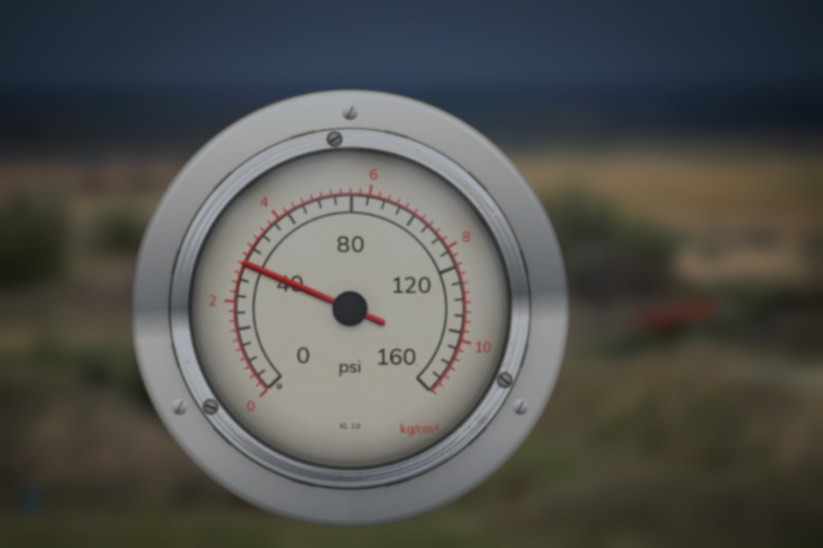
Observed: 40; psi
